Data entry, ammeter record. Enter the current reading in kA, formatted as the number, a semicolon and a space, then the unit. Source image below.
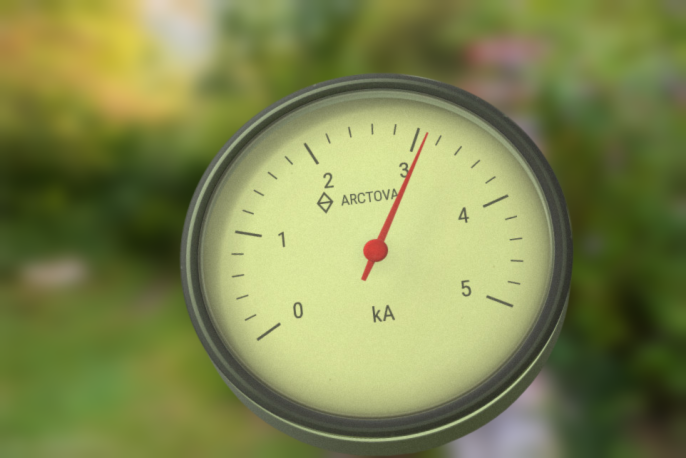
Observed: 3.1; kA
